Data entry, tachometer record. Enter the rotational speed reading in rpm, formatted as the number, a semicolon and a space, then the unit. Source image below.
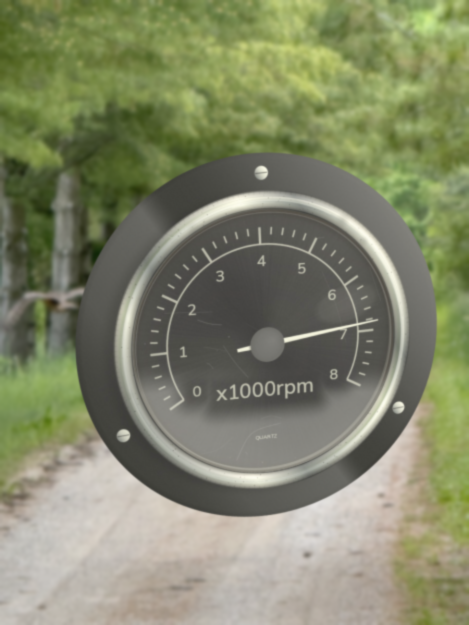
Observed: 6800; rpm
